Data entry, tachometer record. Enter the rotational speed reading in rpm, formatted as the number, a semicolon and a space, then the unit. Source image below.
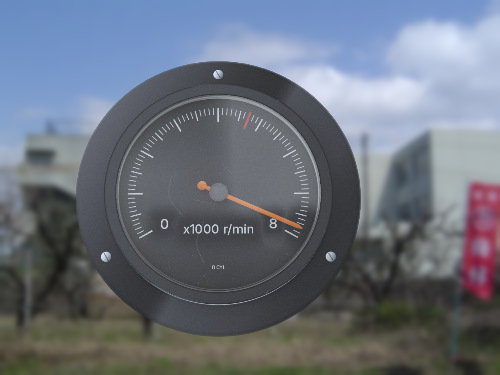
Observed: 7800; rpm
